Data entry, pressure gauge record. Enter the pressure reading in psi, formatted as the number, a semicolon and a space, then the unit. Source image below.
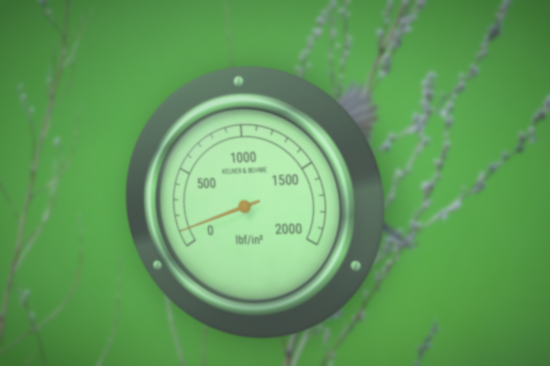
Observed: 100; psi
